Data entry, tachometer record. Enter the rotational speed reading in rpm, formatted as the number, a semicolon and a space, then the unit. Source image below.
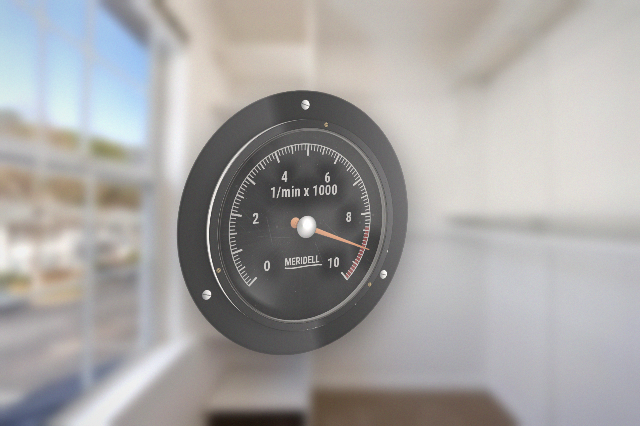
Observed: 9000; rpm
